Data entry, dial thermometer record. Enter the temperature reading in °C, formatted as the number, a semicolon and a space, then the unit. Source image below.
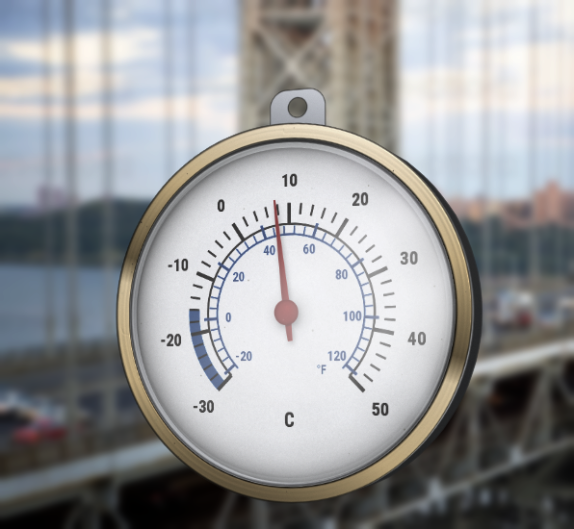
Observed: 8; °C
